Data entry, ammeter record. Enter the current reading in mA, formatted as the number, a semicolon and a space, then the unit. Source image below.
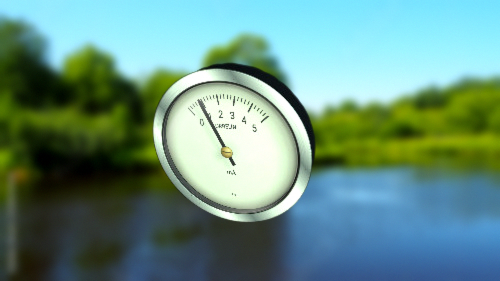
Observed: 1; mA
